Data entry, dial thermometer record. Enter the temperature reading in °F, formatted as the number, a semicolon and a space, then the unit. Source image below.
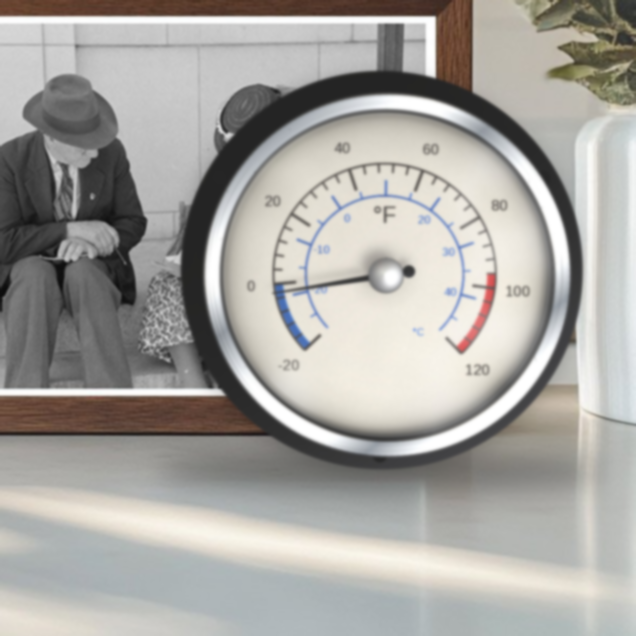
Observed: -2; °F
